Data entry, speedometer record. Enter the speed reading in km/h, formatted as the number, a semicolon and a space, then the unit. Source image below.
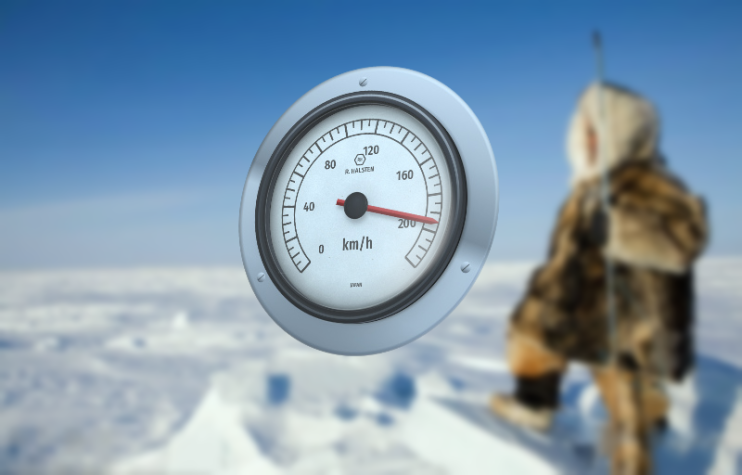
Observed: 195; km/h
